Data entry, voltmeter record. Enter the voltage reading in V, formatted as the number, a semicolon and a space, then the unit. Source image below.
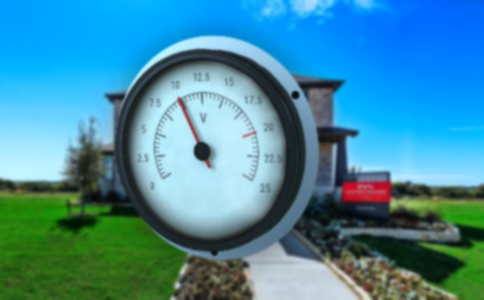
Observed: 10; V
